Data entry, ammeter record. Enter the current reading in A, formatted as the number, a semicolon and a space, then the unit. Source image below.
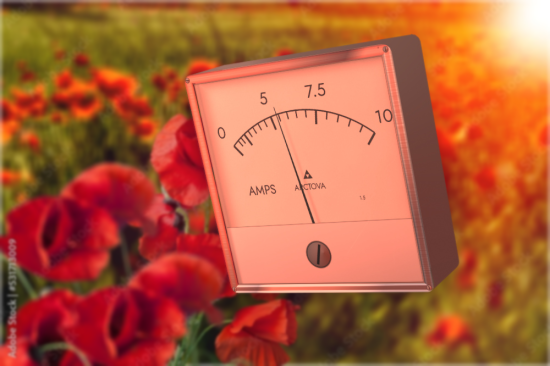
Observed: 5.5; A
